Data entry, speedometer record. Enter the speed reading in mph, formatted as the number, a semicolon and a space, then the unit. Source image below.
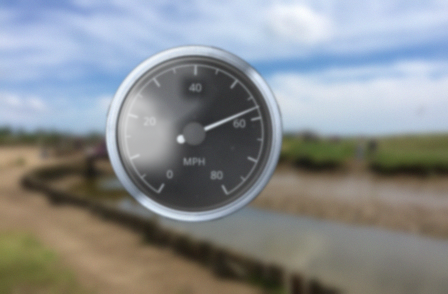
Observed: 57.5; mph
